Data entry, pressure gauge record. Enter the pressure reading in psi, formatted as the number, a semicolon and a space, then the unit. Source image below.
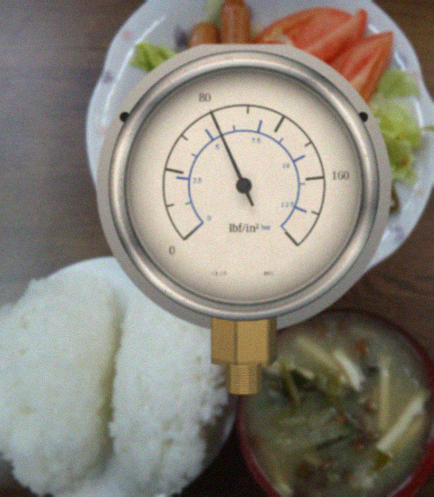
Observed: 80; psi
